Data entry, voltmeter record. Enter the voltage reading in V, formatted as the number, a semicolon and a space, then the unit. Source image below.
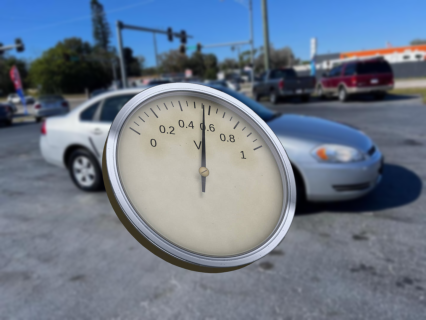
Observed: 0.55; V
